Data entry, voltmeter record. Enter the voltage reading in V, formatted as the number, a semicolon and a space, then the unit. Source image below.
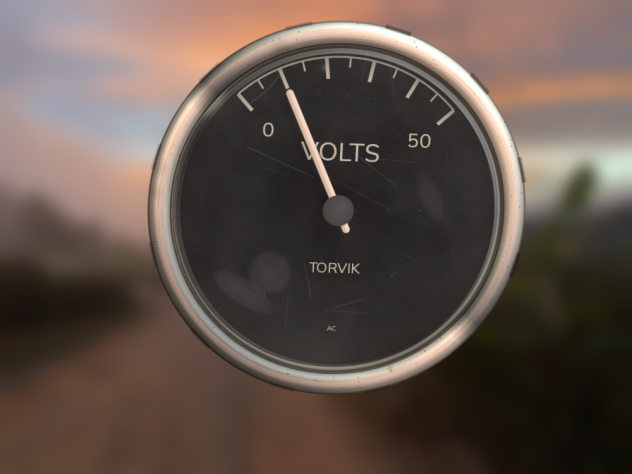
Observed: 10; V
